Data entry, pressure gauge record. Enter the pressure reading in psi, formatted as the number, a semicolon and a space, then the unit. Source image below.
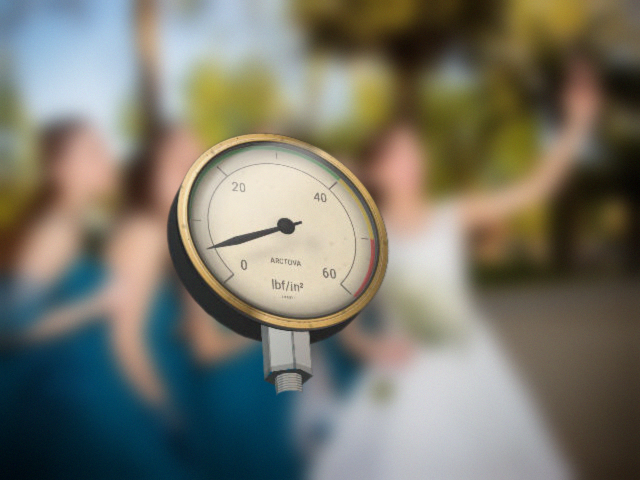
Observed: 5; psi
